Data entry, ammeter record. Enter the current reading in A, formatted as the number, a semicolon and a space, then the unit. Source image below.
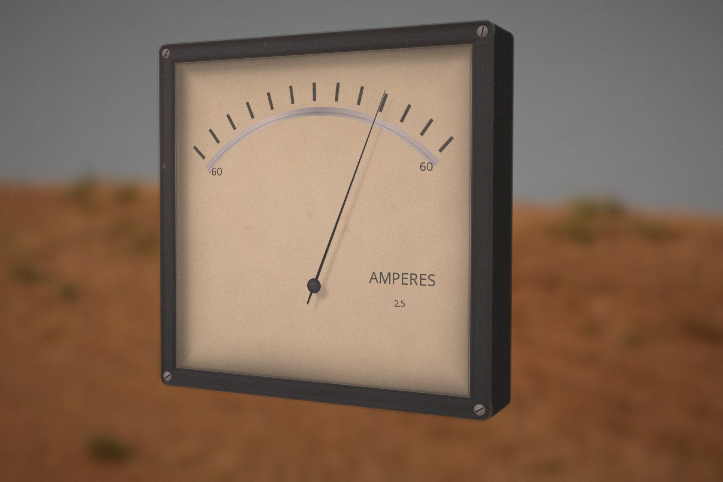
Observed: 30; A
